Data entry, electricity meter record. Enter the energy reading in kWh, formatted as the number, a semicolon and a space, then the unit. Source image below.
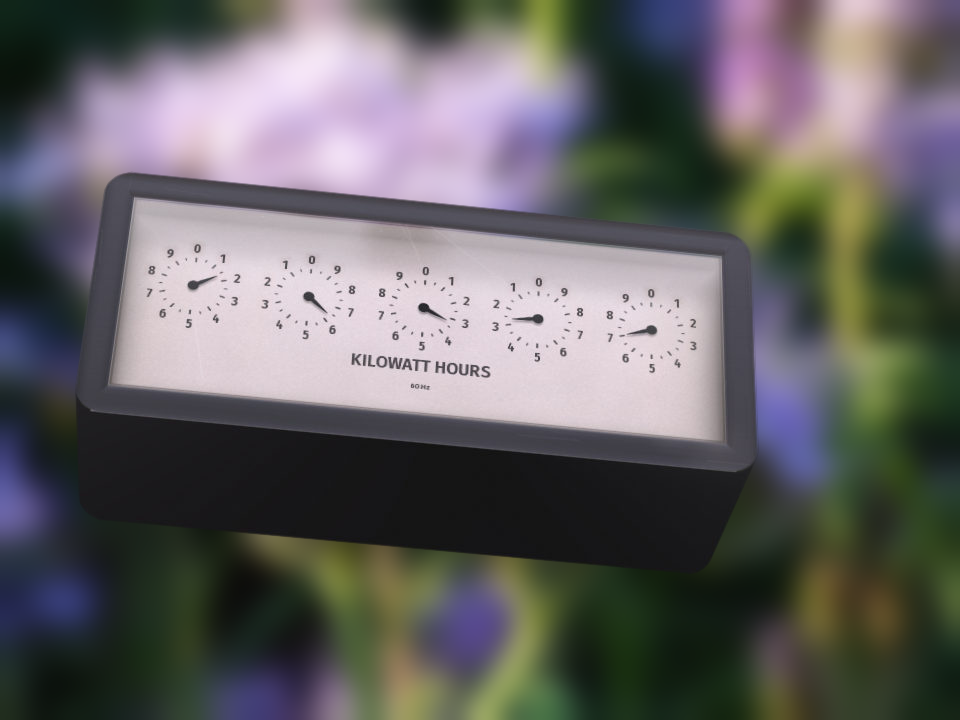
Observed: 16327; kWh
